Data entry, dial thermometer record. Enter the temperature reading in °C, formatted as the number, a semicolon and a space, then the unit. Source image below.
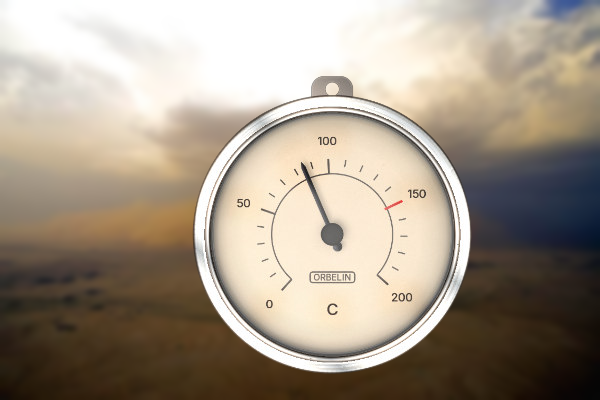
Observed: 85; °C
